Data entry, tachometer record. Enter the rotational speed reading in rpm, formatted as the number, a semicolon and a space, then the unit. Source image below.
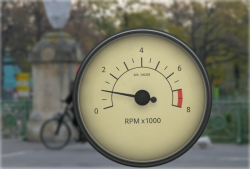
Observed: 1000; rpm
